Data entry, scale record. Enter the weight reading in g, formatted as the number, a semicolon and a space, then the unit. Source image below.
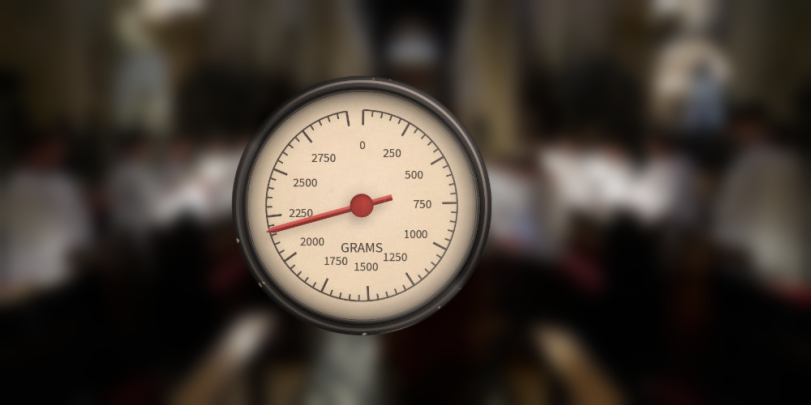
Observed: 2175; g
